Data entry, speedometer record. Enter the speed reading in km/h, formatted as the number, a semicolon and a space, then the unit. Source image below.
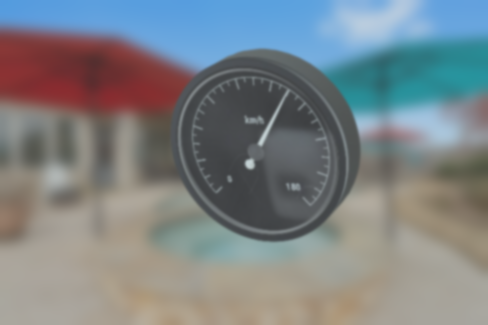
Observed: 110; km/h
